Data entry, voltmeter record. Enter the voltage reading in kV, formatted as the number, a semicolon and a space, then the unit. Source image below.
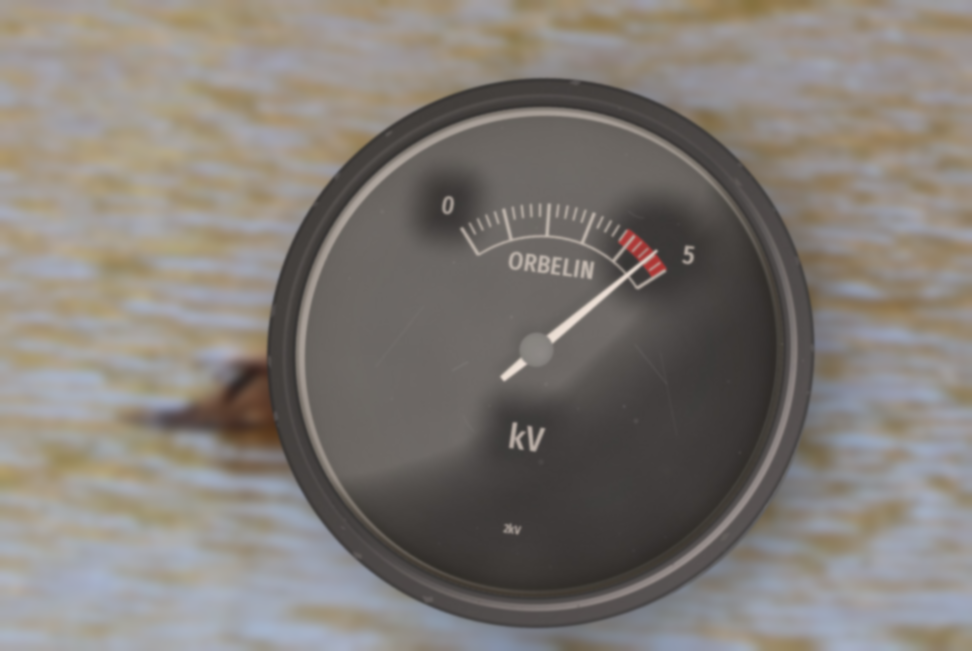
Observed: 4.6; kV
